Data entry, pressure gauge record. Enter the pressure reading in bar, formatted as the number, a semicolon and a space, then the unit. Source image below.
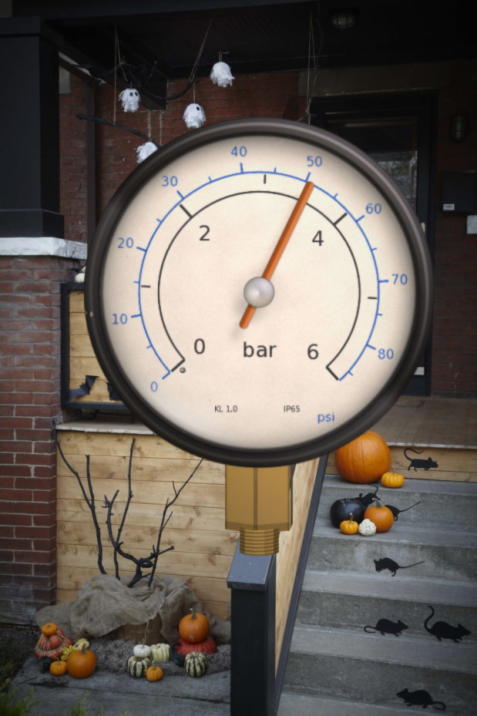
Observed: 3.5; bar
